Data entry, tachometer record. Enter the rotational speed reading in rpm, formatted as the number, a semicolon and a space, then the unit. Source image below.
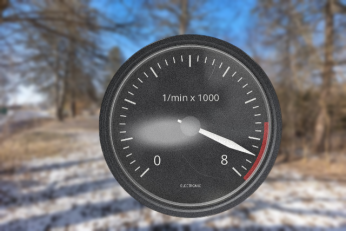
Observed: 7400; rpm
